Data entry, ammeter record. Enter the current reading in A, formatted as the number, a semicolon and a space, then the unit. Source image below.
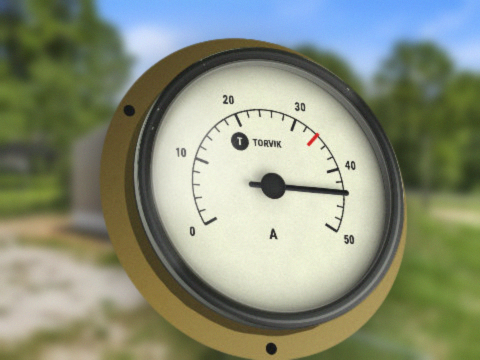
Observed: 44; A
